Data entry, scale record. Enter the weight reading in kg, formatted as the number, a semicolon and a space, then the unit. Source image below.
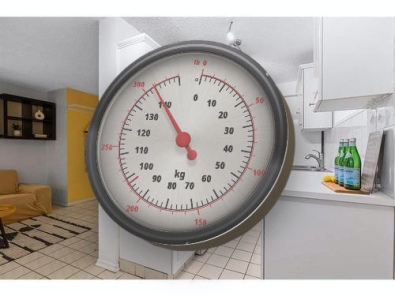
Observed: 140; kg
